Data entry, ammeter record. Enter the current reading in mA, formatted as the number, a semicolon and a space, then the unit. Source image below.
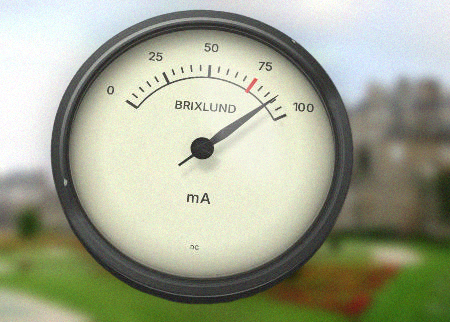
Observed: 90; mA
